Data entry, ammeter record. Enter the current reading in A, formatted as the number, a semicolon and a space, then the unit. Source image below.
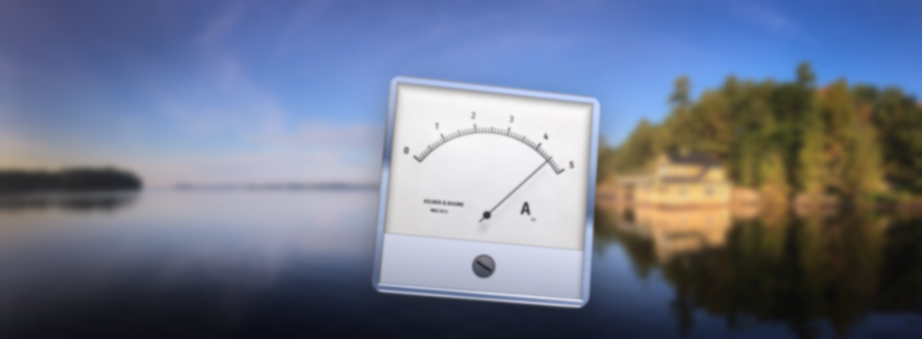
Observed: 4.5; A
